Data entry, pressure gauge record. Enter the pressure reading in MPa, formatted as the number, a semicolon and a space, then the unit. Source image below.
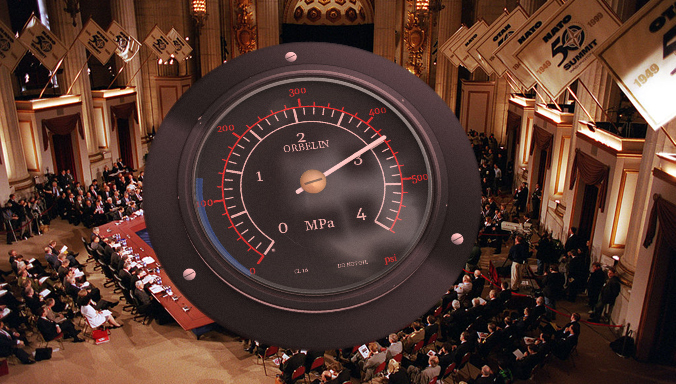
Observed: 3; MPa
